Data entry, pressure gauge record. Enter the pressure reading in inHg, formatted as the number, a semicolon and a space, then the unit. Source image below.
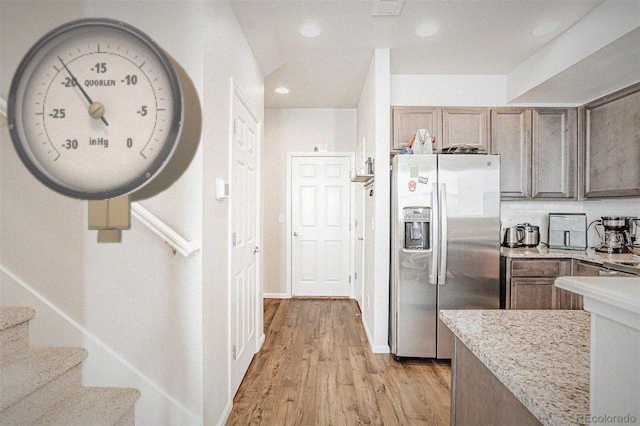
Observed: -19; inHg
